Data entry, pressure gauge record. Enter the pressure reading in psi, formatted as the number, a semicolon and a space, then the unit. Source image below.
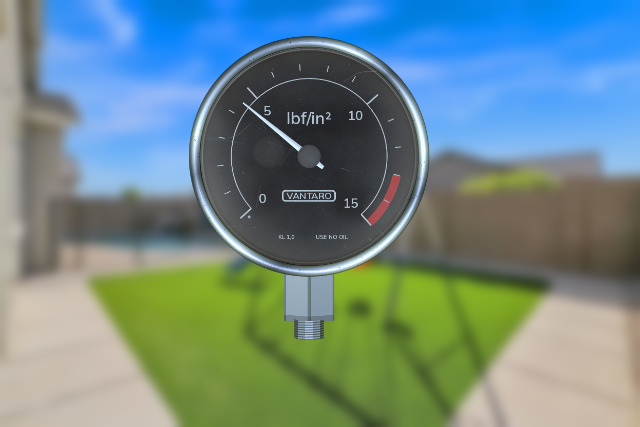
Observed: 4.5; psi
